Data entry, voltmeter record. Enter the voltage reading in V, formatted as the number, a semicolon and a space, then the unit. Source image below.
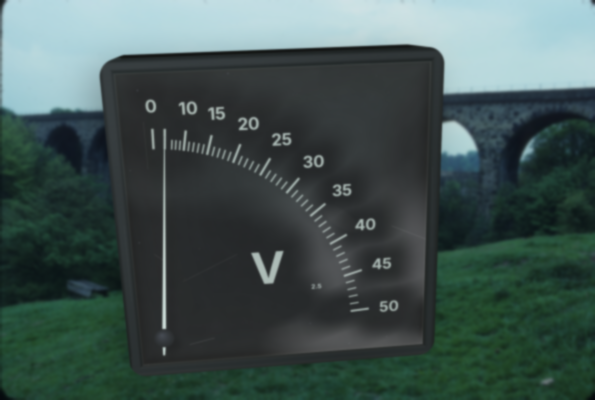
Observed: 5; V
